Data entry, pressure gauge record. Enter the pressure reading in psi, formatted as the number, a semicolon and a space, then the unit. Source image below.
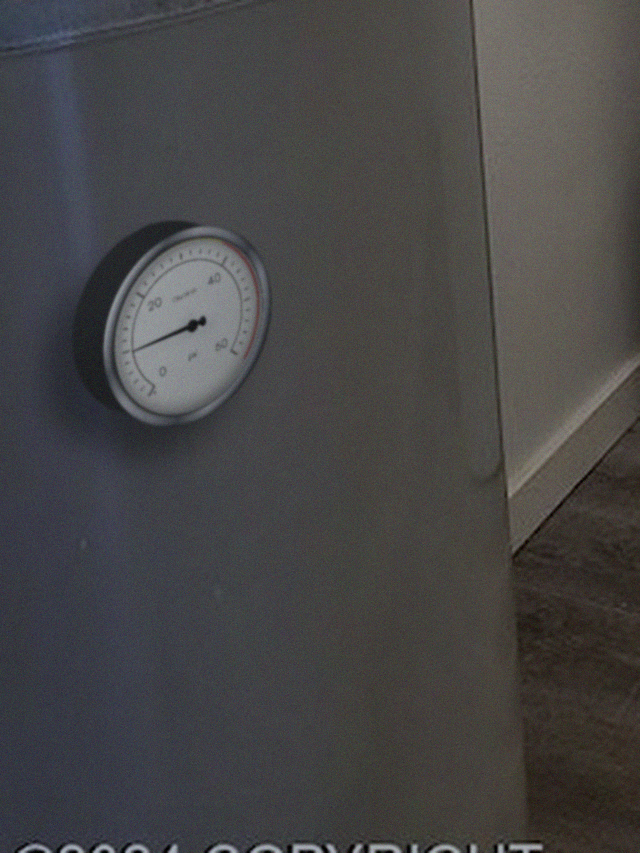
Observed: 10; psi
